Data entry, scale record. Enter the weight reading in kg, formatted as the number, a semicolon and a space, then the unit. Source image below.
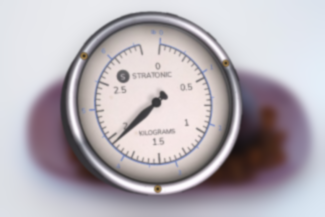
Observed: 1.95; kg
